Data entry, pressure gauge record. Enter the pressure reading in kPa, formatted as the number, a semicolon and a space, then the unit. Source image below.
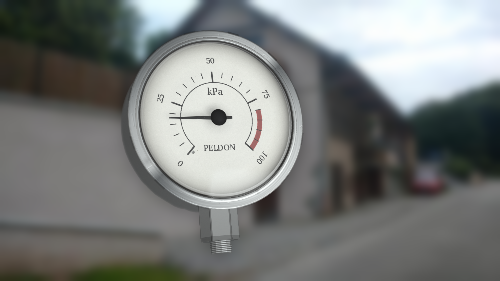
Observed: 17.5; kPa
